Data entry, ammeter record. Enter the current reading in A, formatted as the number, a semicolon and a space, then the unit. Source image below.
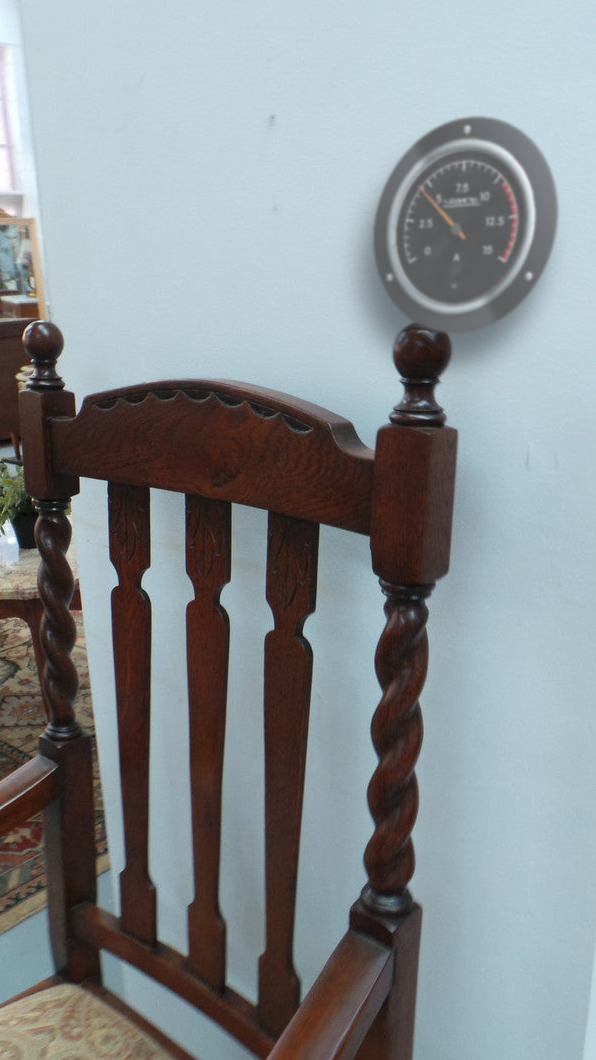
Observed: 4.5; A
